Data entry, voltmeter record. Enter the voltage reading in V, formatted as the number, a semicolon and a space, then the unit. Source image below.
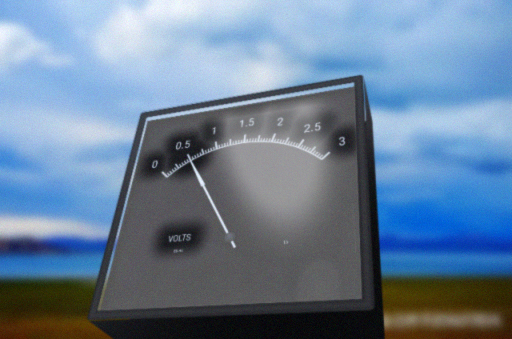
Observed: 0.5; V
